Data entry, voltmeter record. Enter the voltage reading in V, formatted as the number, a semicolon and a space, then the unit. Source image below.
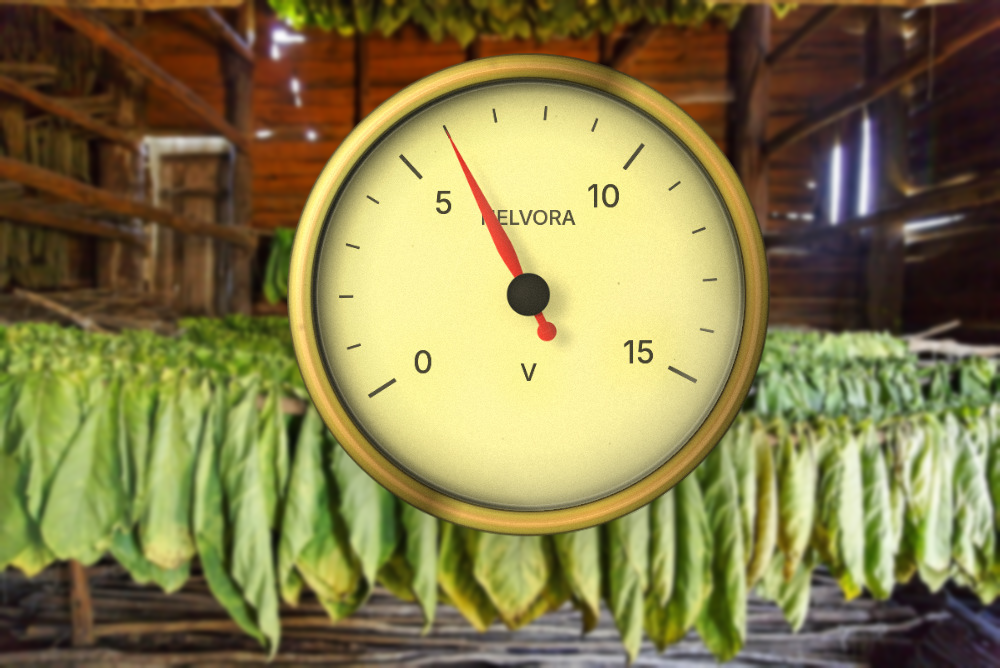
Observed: 6; V
